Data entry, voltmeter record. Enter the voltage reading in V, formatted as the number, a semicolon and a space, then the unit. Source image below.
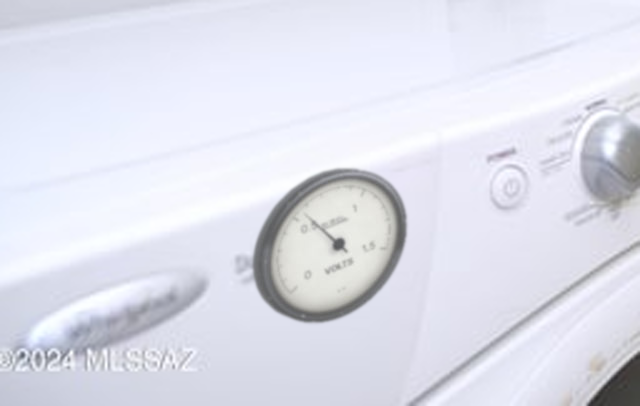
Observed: 0.55; V
